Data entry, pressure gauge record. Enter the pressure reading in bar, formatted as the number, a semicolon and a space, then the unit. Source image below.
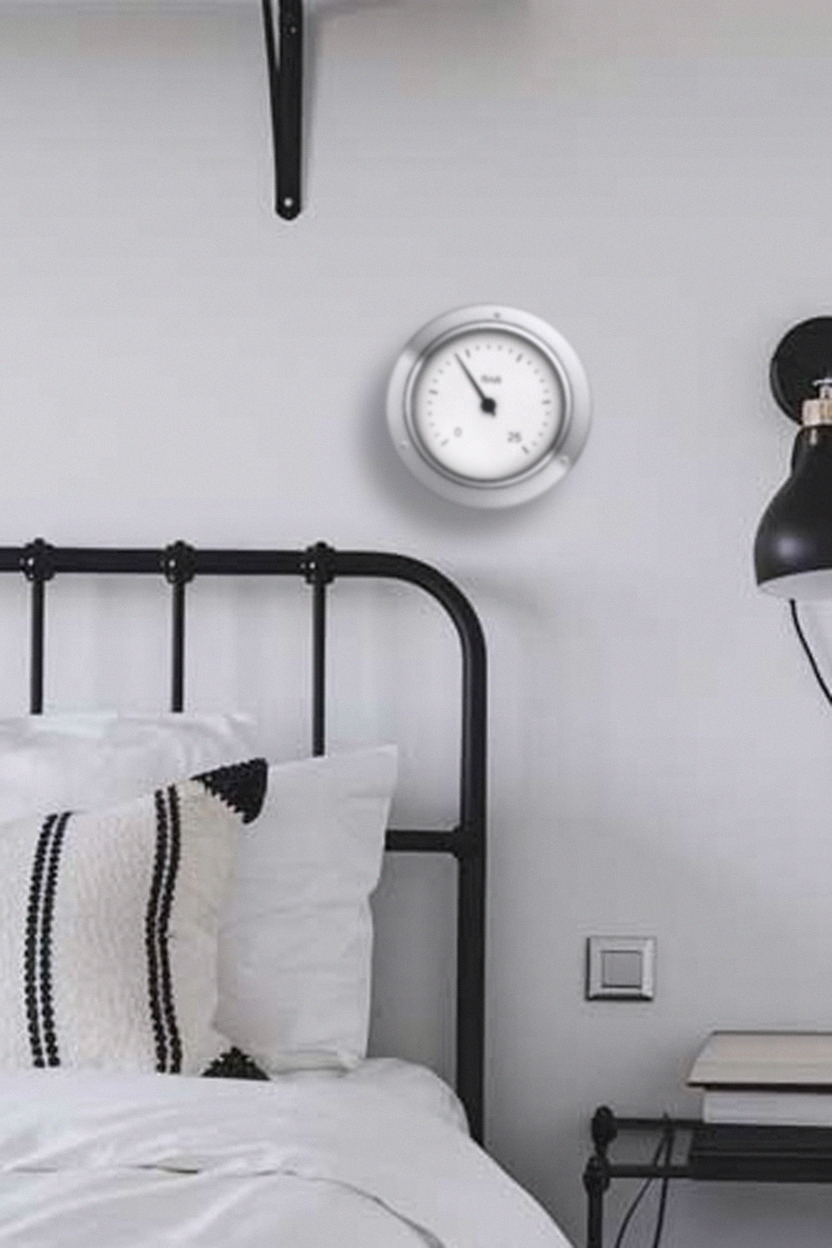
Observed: 9; bar
